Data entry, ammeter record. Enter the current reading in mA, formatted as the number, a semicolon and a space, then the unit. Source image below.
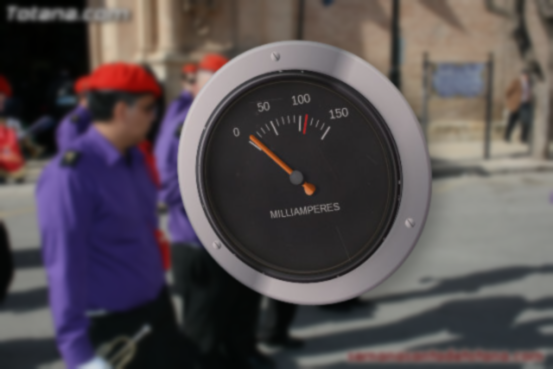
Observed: 10; mA
